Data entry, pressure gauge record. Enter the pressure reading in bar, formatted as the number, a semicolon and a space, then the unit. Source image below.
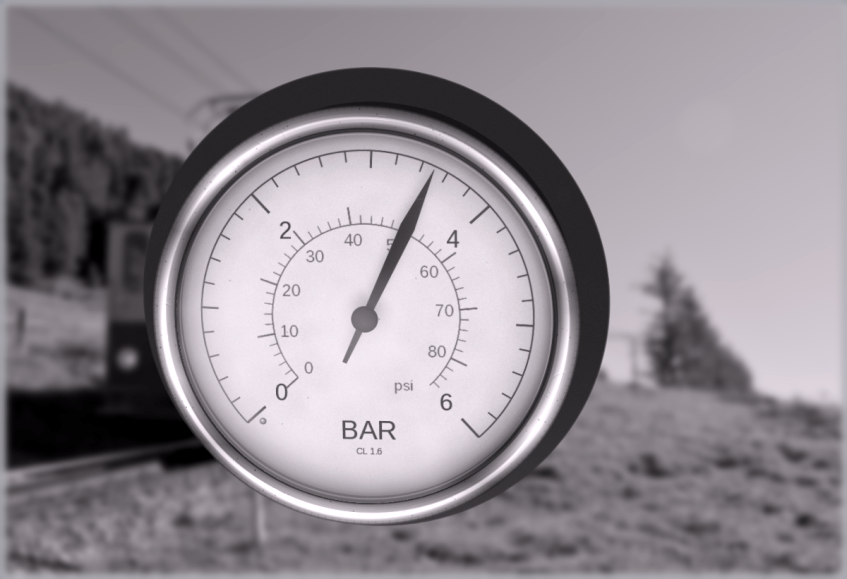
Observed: 3.5; bar
